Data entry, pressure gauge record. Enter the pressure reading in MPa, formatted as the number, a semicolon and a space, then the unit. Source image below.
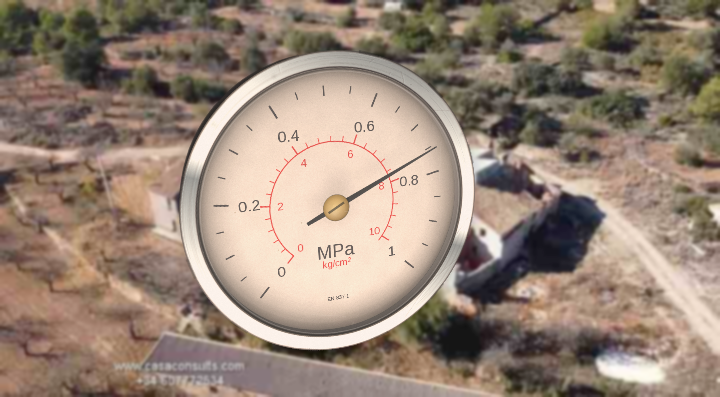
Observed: 0.75; MPa
